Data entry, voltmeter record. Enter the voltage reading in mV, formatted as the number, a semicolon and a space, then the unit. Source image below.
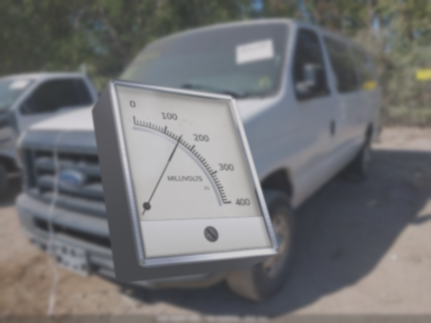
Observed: 150; mV
